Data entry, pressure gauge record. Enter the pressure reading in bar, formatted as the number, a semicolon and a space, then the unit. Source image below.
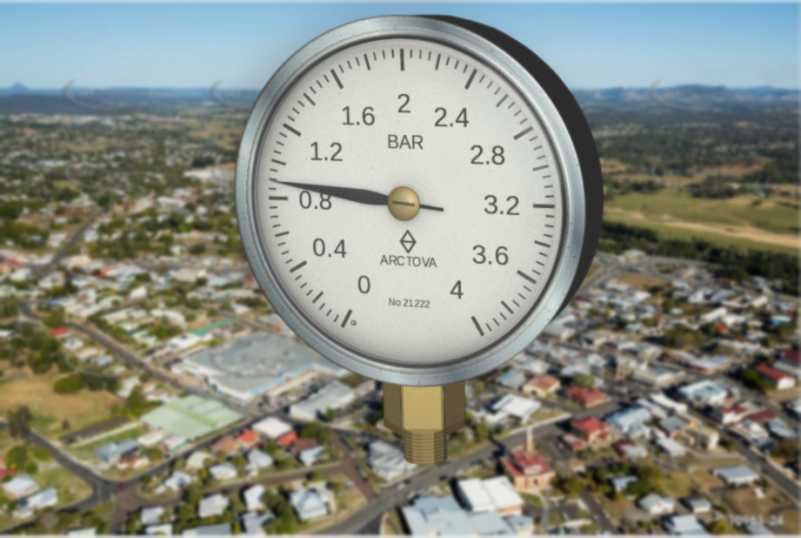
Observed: 0.9; bar
